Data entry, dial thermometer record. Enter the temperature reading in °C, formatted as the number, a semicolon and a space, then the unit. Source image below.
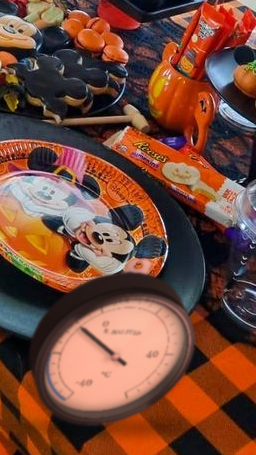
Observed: -8; °C
